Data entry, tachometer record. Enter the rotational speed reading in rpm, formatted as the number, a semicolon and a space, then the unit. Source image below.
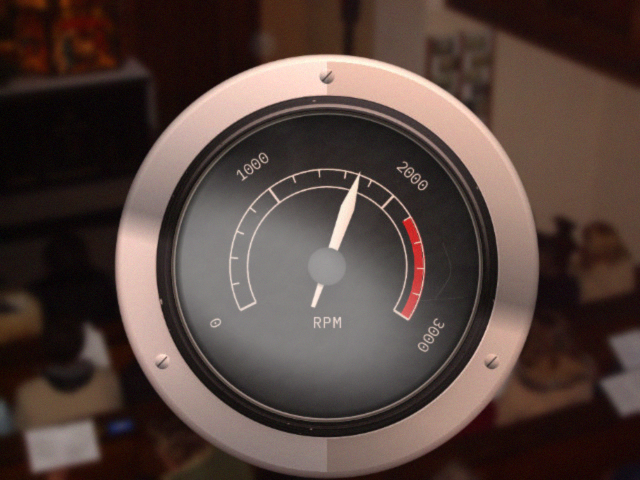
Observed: 1700; rpm
